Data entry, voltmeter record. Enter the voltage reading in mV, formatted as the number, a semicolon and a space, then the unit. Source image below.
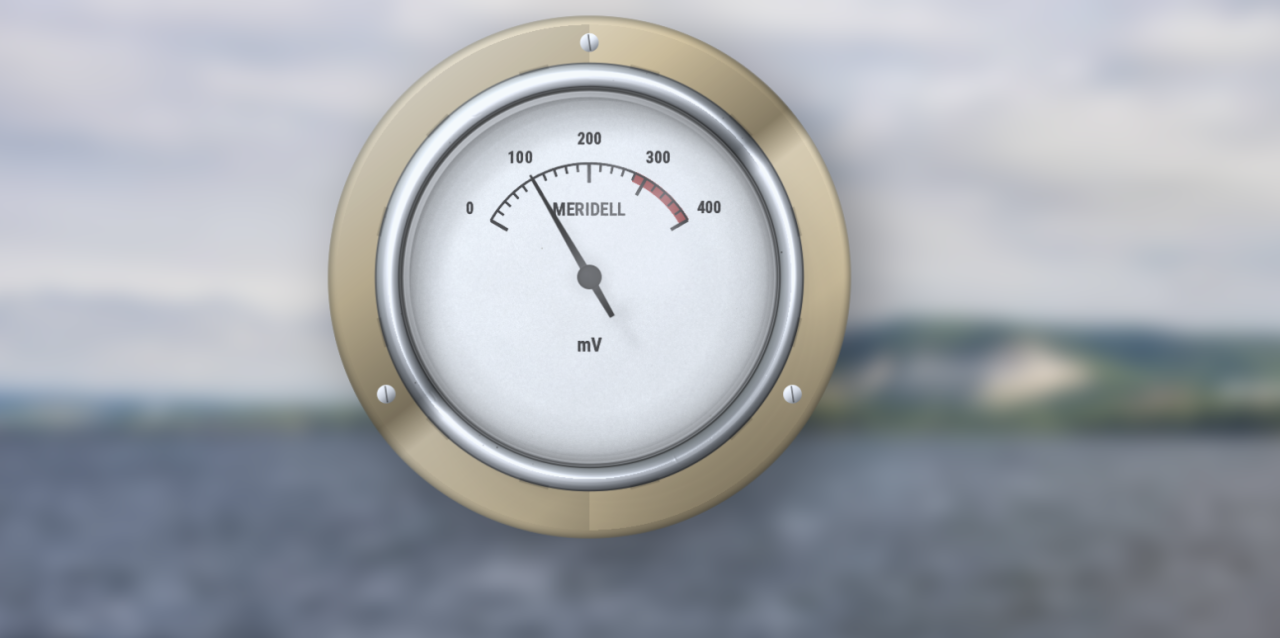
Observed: 100; mV
